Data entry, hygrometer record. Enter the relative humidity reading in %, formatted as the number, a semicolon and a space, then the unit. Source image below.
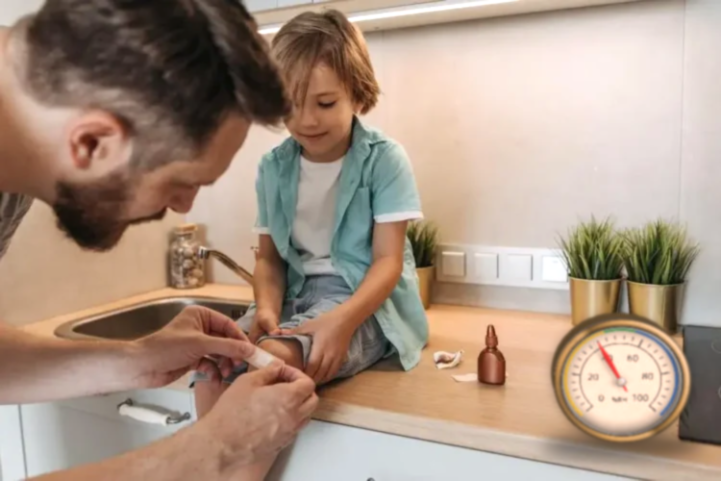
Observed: 40; %
